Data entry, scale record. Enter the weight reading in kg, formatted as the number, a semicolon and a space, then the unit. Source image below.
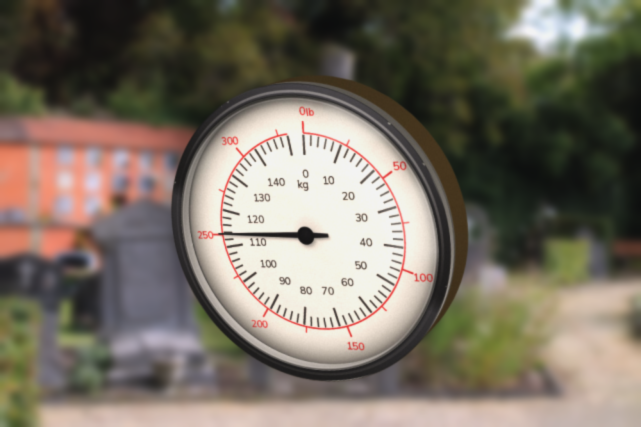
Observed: 114; kg
